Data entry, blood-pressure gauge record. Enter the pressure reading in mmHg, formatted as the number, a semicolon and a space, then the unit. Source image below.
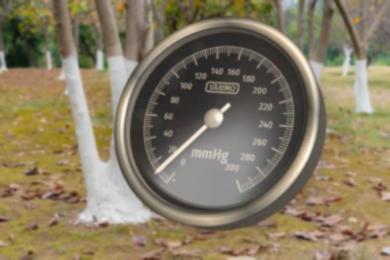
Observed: 10; mmHg
